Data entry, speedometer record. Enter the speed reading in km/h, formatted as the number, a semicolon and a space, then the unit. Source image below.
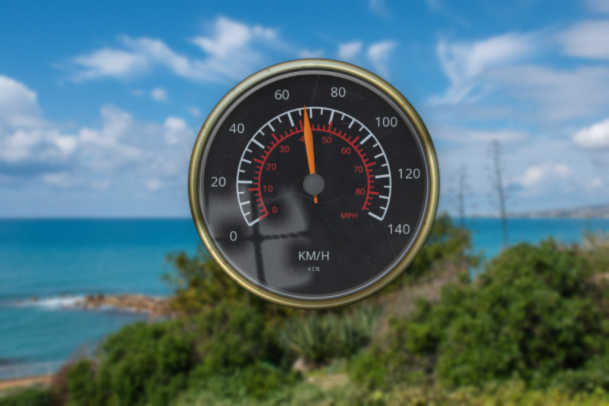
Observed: 67.5; km/h
